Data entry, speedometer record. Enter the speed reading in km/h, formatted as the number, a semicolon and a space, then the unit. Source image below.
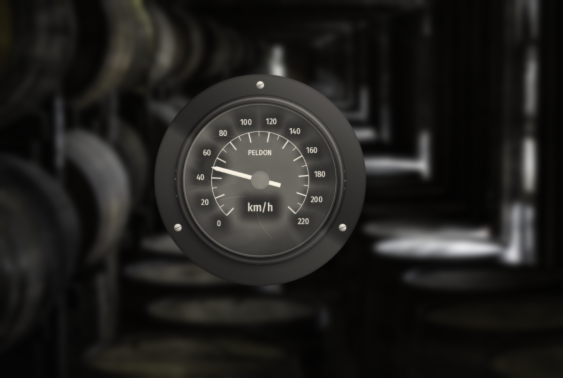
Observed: 50; km/h
